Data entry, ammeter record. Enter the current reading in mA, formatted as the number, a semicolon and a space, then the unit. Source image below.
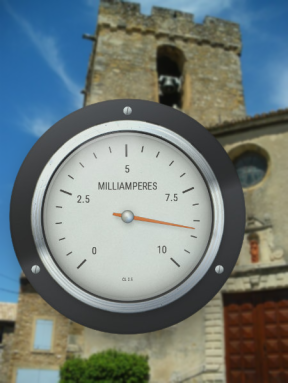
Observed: 8.75; mA
